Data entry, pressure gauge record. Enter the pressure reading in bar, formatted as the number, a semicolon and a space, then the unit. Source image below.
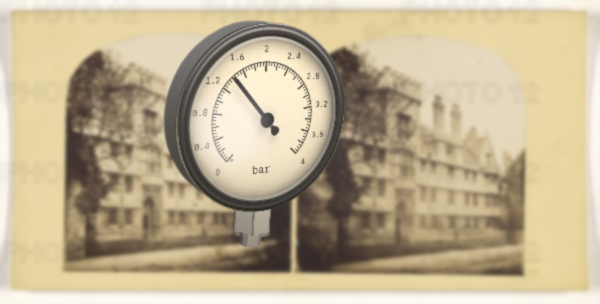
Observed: 1.4; bar
